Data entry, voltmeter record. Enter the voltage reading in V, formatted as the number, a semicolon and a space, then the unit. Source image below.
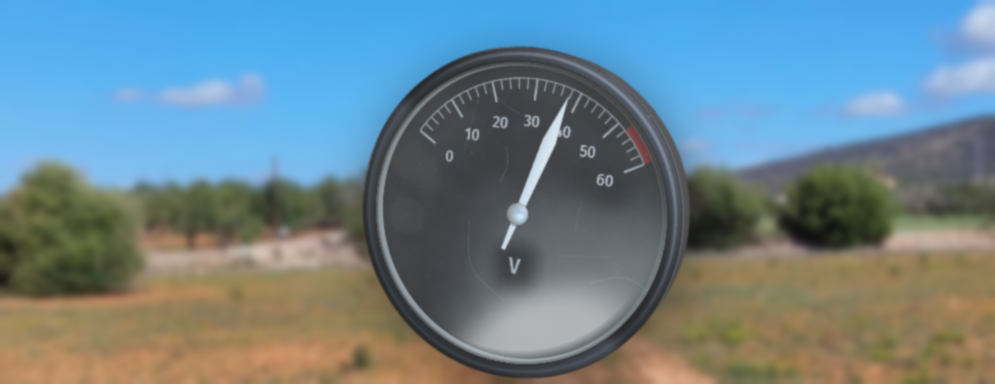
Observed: 38; V
